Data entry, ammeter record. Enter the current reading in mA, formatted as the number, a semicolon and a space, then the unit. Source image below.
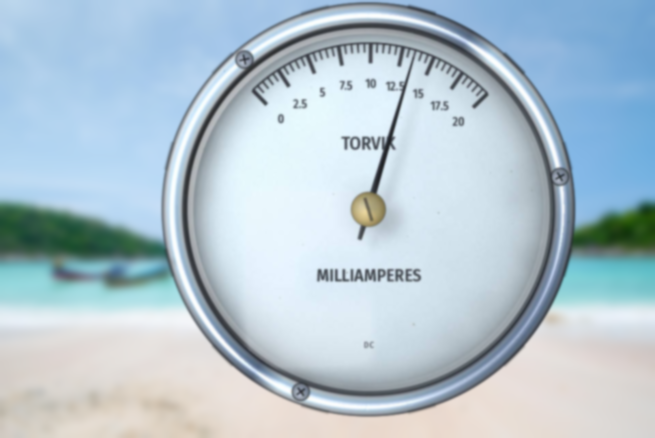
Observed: 13.5; mA
